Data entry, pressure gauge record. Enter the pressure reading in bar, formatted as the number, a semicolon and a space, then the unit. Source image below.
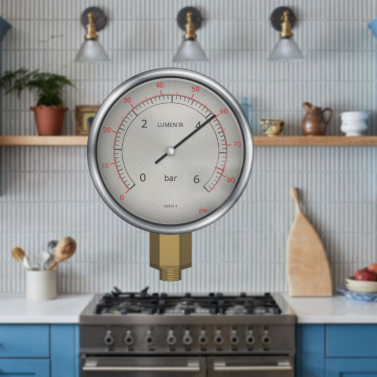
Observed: 4.1; bar
